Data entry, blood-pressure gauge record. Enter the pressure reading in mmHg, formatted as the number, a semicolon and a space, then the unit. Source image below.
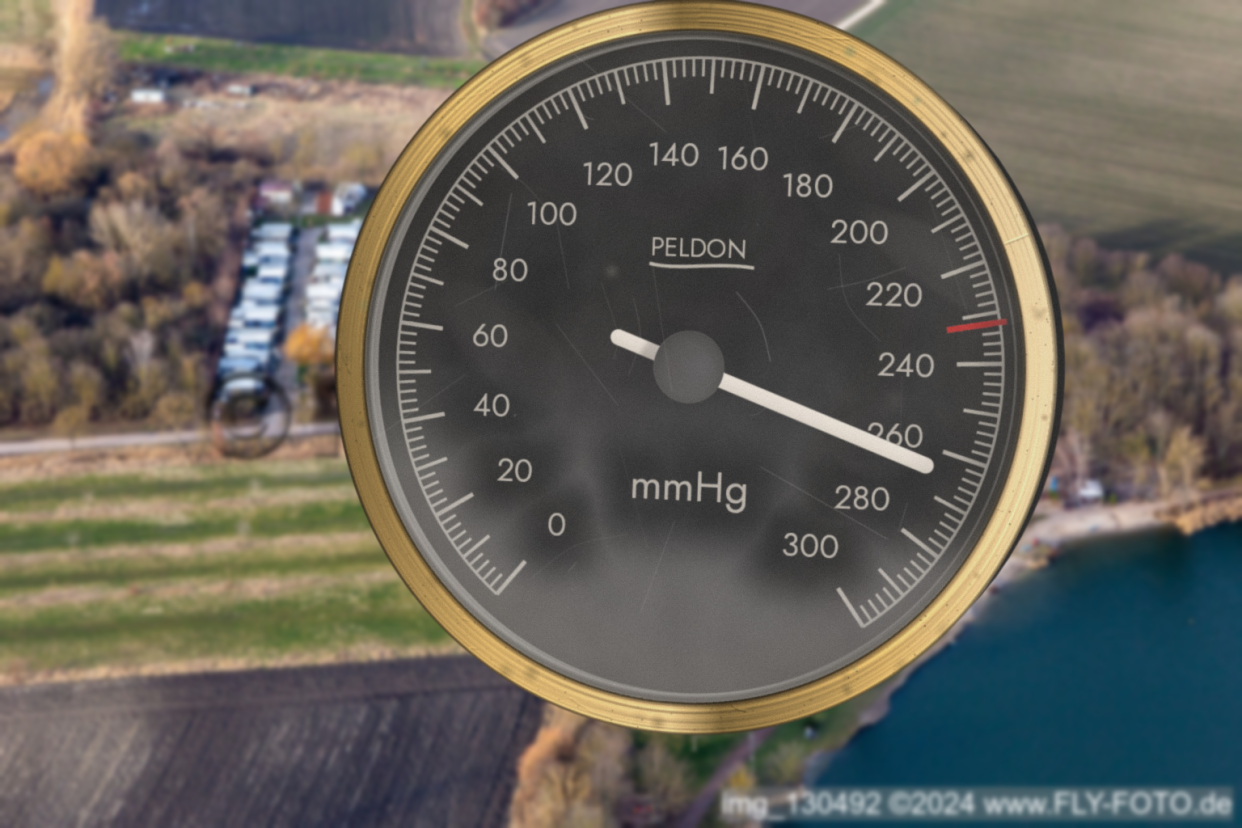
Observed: 264; mmHg
